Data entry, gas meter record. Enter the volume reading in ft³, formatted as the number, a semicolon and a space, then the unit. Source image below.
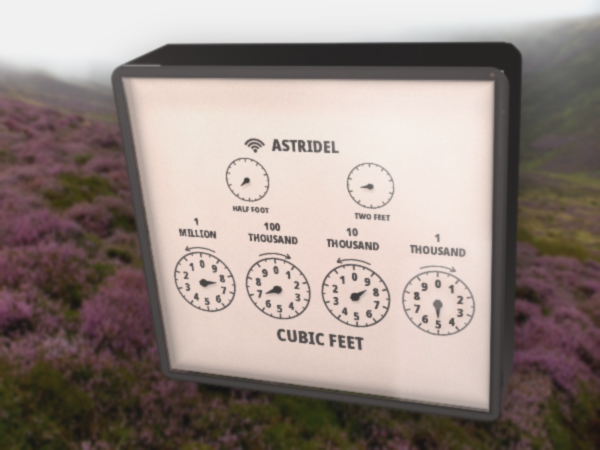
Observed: 768500; ft³
